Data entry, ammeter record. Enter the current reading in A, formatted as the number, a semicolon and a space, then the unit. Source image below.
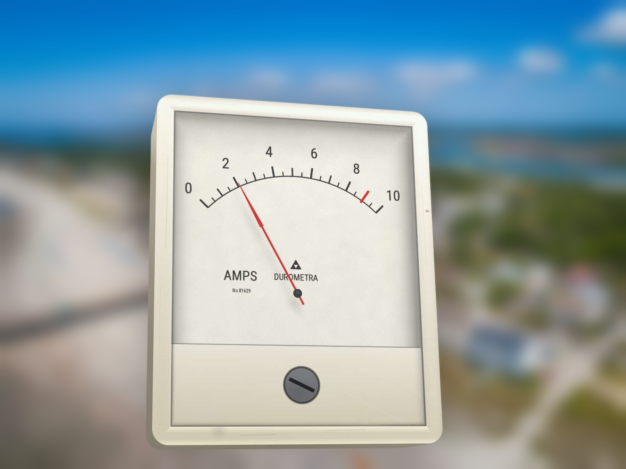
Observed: 2; A
